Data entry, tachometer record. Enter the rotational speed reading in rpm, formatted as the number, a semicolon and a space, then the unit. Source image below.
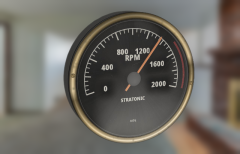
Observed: 1350; rpm
